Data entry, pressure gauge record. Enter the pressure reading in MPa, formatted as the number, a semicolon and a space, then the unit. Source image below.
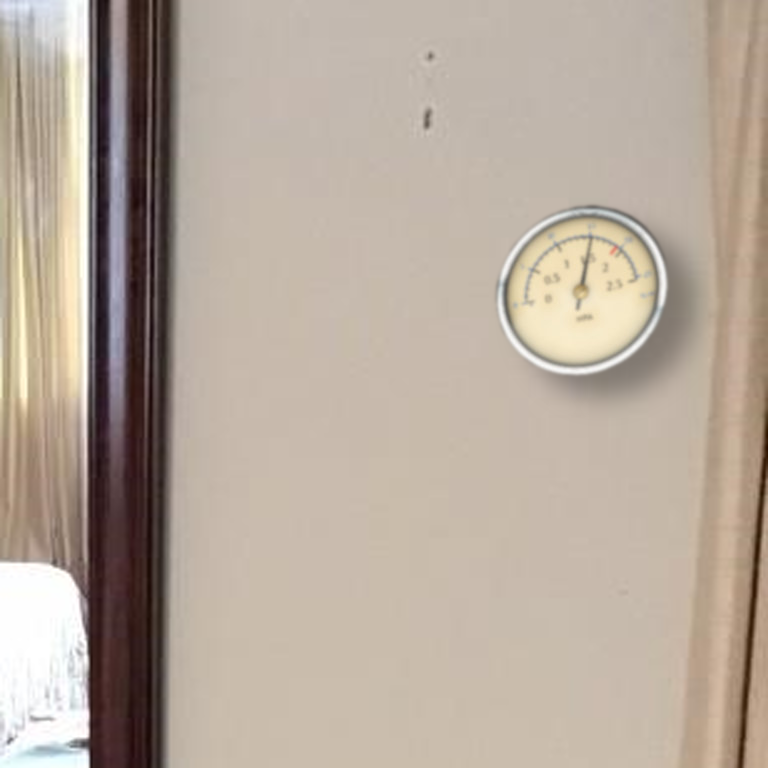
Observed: 1.5; MPa
